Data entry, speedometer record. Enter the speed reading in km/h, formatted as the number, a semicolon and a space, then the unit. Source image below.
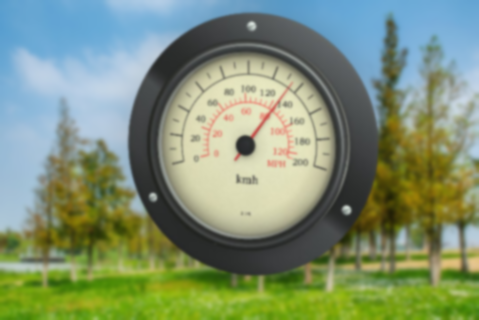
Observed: 135; km/h
